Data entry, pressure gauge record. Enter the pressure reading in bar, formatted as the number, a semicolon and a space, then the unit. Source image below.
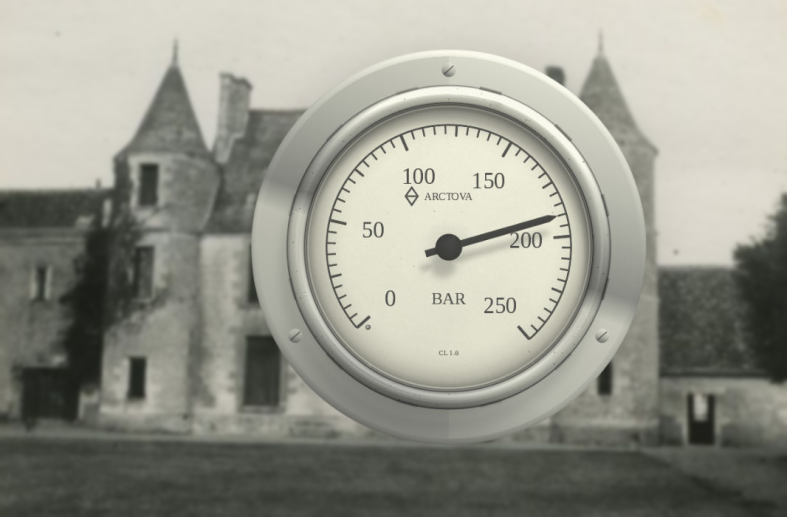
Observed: 190; bar
